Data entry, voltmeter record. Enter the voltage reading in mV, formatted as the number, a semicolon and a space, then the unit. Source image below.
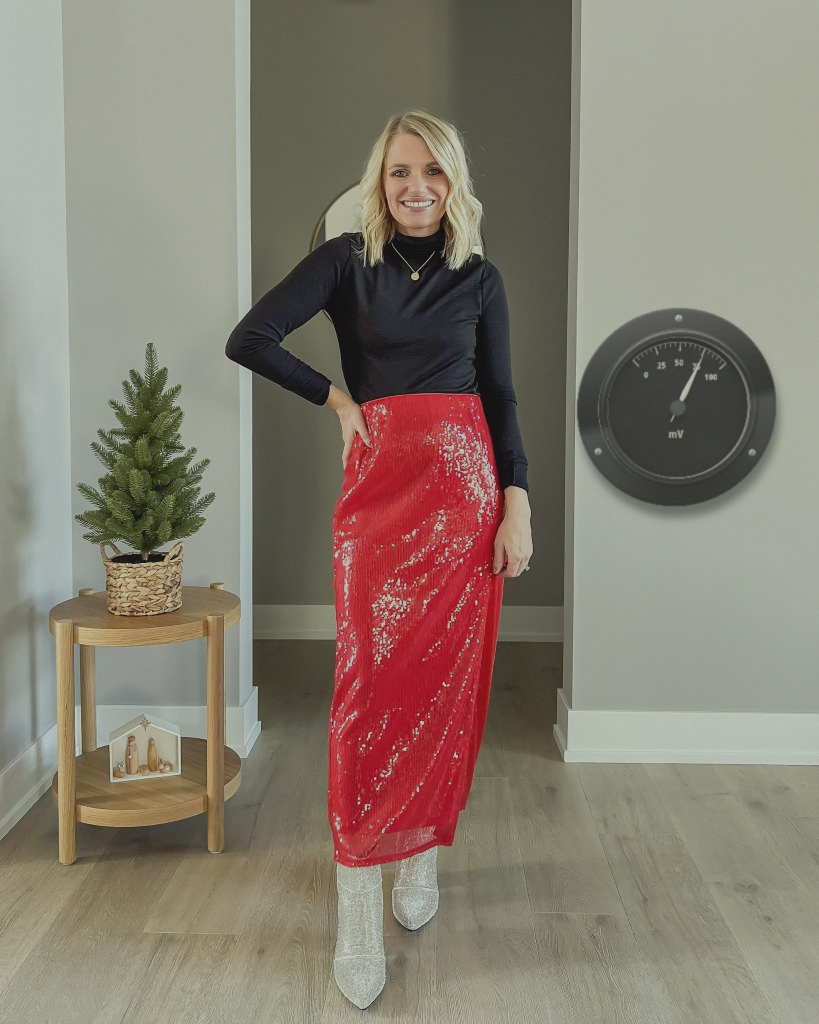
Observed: 75; mV
